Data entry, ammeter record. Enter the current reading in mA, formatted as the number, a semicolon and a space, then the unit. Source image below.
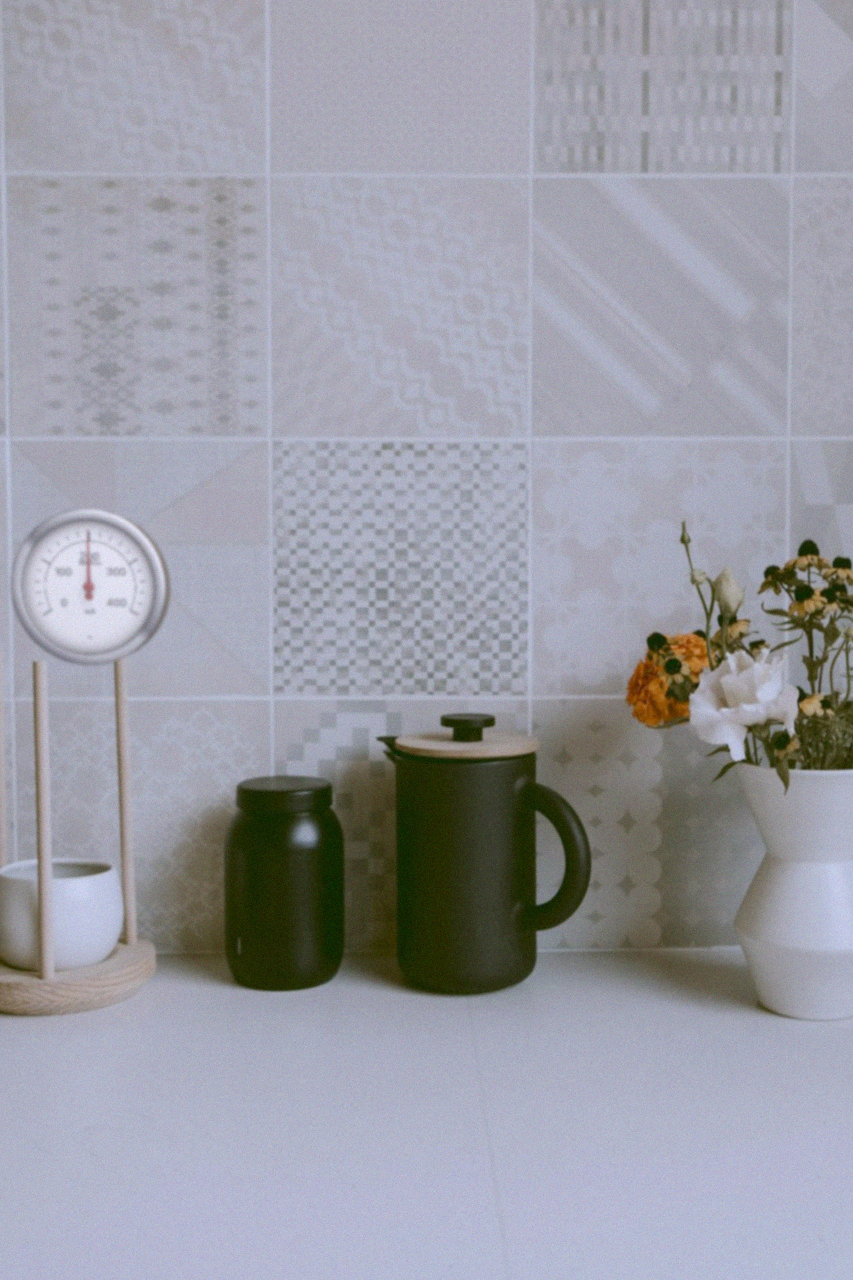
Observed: 200; mA
